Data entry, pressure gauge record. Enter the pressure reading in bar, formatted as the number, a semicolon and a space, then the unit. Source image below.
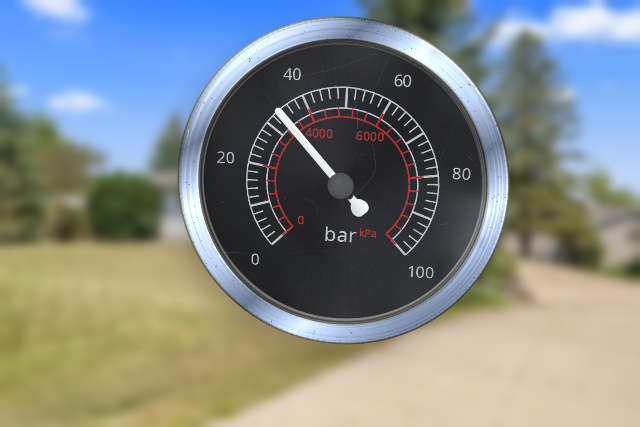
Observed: 34; bar
